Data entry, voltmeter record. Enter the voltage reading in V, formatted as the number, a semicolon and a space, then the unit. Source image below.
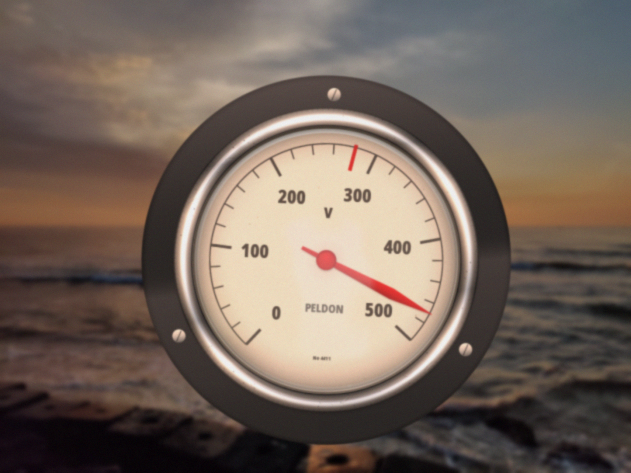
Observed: 470; V
